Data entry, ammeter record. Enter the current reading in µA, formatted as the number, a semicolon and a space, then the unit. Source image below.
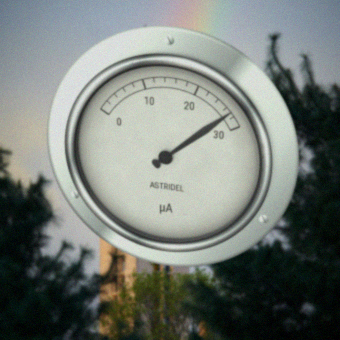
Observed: 27; µA
